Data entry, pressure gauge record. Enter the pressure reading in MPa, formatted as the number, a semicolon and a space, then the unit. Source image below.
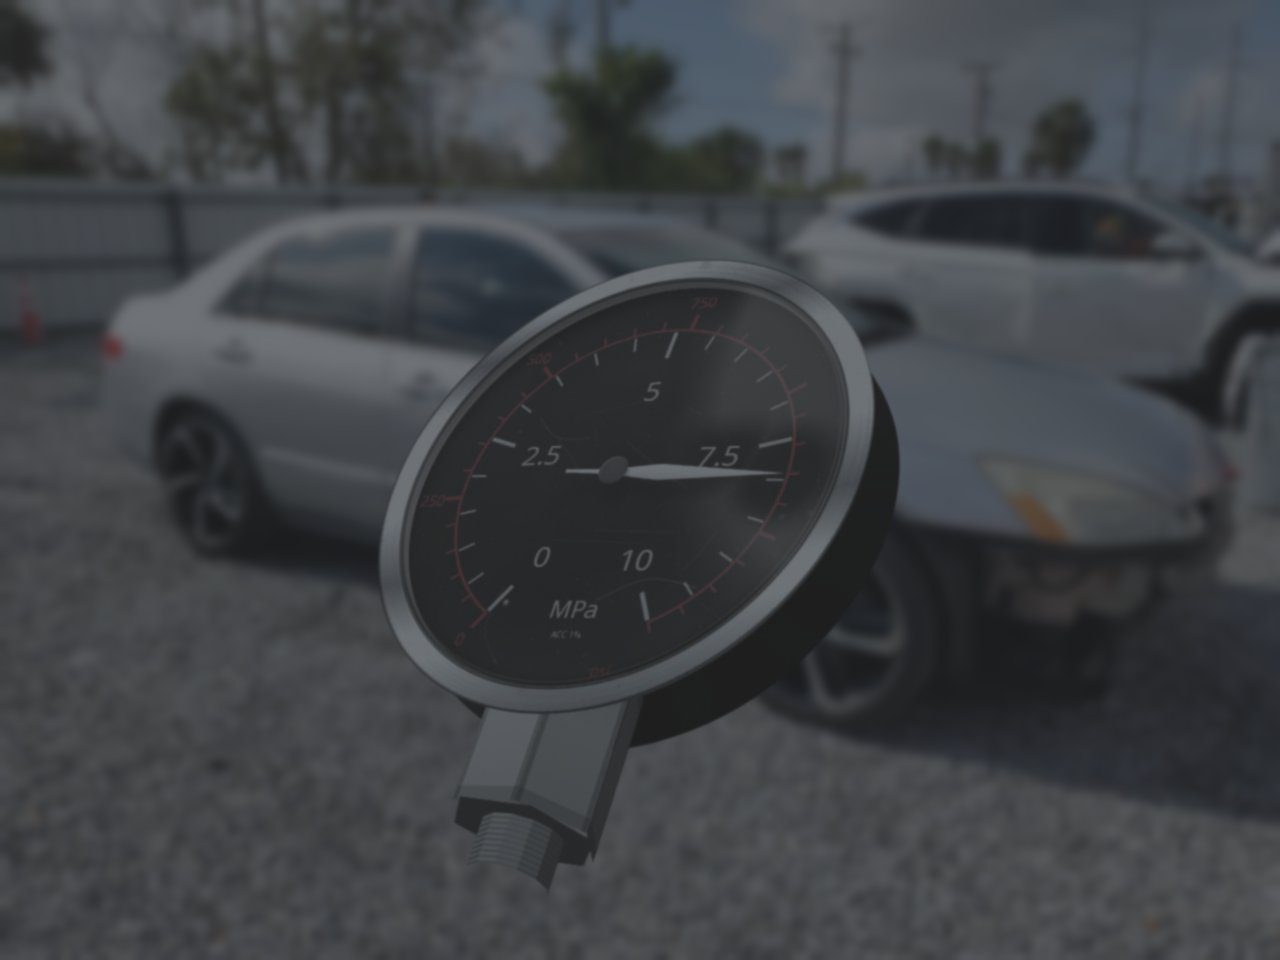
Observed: 8; MPa
